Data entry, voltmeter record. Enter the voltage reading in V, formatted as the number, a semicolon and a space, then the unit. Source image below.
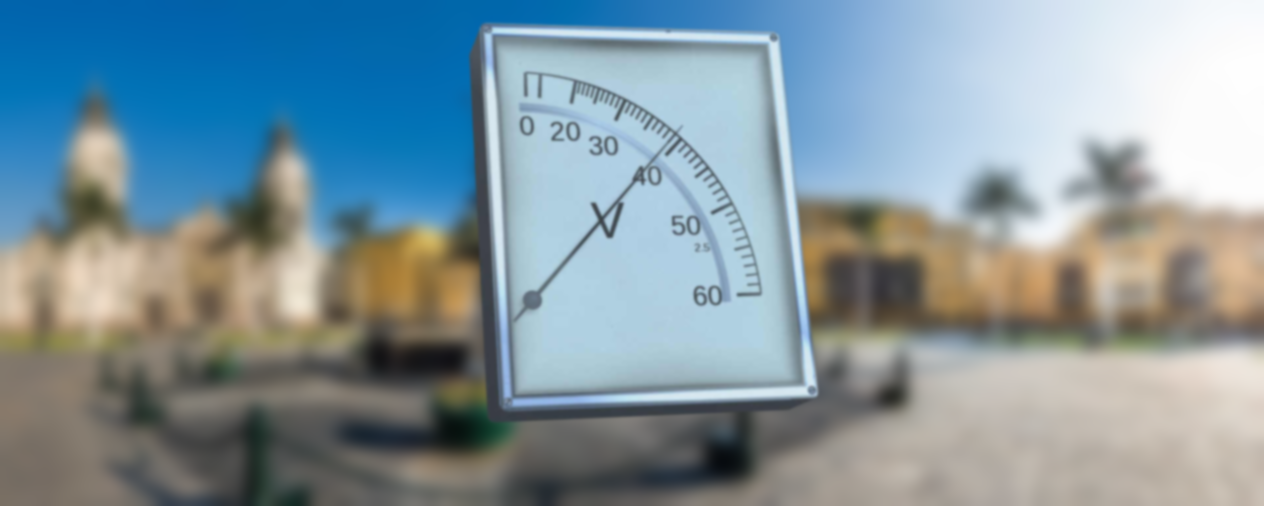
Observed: 39; V
